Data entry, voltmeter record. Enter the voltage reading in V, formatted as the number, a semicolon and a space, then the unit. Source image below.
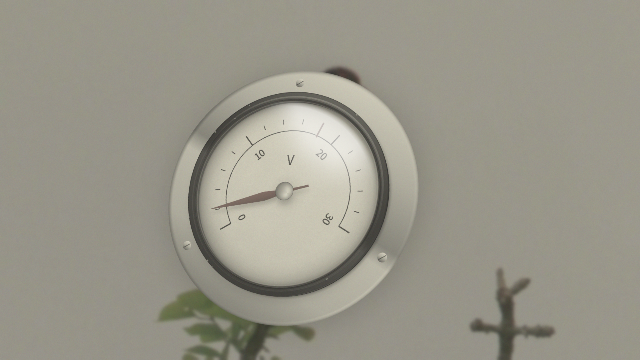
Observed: 2; V
